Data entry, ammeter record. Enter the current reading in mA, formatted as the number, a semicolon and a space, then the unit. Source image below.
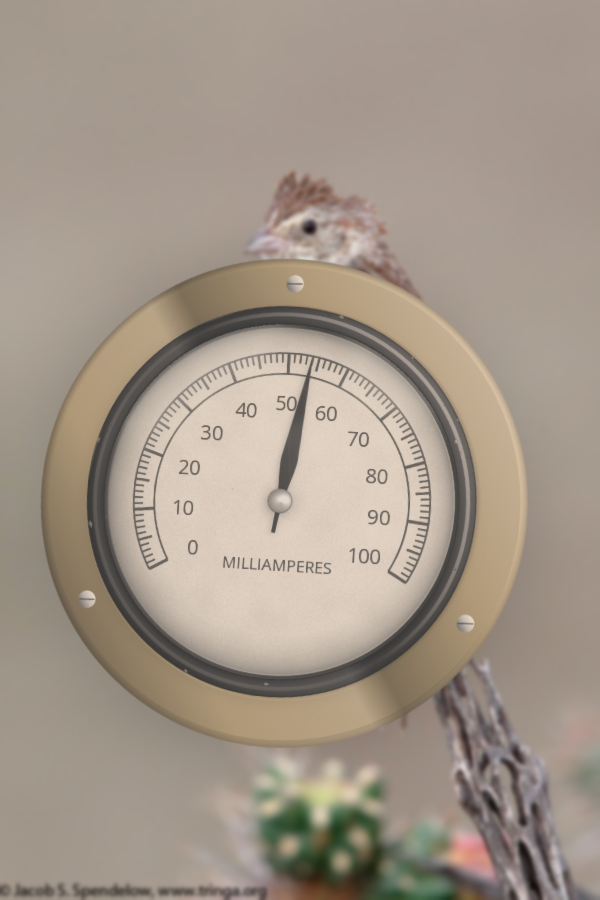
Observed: 54; mA
